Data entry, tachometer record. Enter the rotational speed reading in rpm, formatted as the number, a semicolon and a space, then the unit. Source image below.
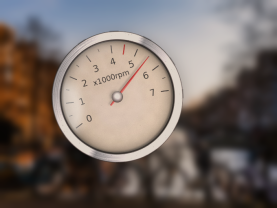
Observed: 5500; rpm
